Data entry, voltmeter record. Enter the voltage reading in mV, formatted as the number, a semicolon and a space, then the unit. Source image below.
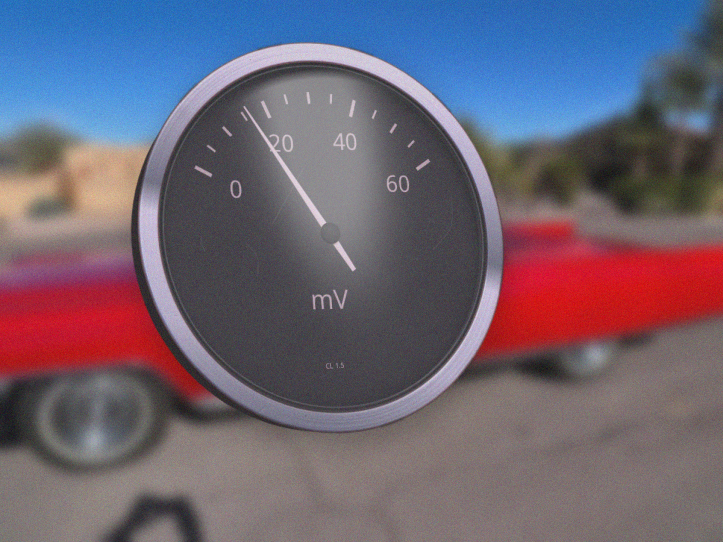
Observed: 15; mV
